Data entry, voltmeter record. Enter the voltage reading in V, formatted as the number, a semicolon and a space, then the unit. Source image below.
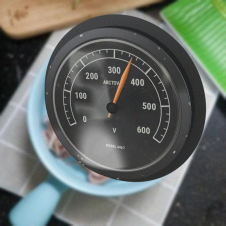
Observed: 350; V
